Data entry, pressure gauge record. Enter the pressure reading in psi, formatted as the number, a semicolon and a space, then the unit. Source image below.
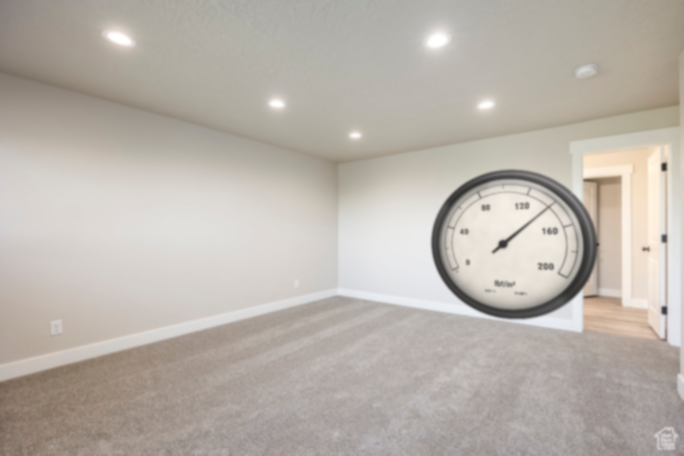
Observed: 140; psi
